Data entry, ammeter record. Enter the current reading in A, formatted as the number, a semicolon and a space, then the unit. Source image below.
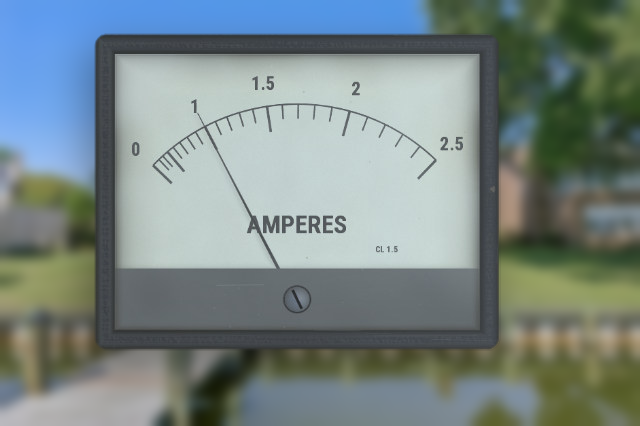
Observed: 1; A
